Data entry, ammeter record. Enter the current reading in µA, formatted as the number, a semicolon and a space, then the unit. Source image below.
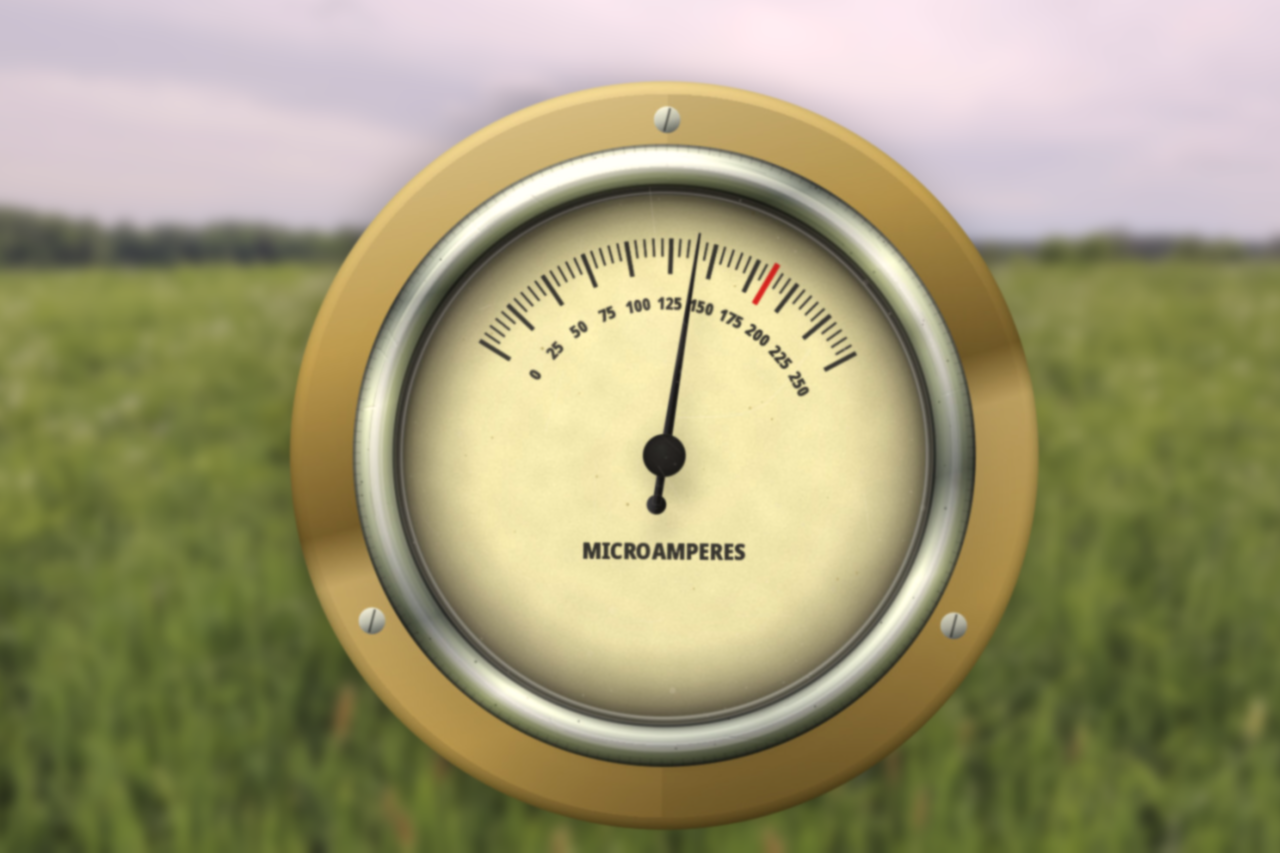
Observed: 140; µA
